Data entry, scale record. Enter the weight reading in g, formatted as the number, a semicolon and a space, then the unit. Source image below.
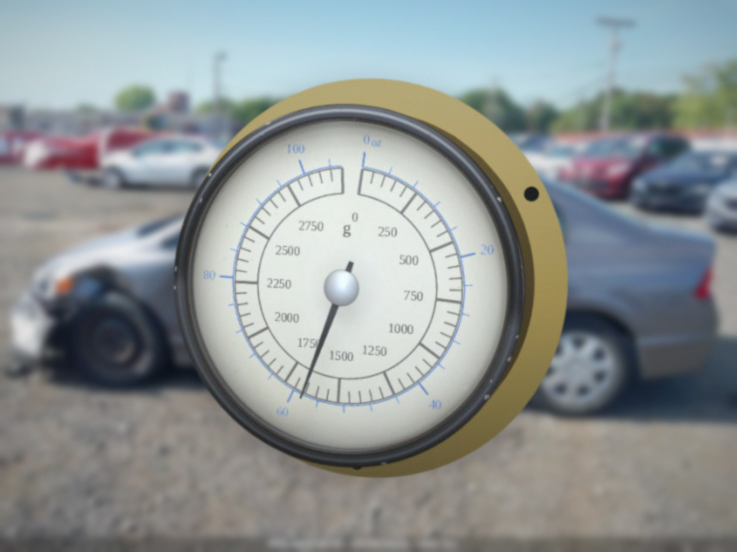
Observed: 1650; g
